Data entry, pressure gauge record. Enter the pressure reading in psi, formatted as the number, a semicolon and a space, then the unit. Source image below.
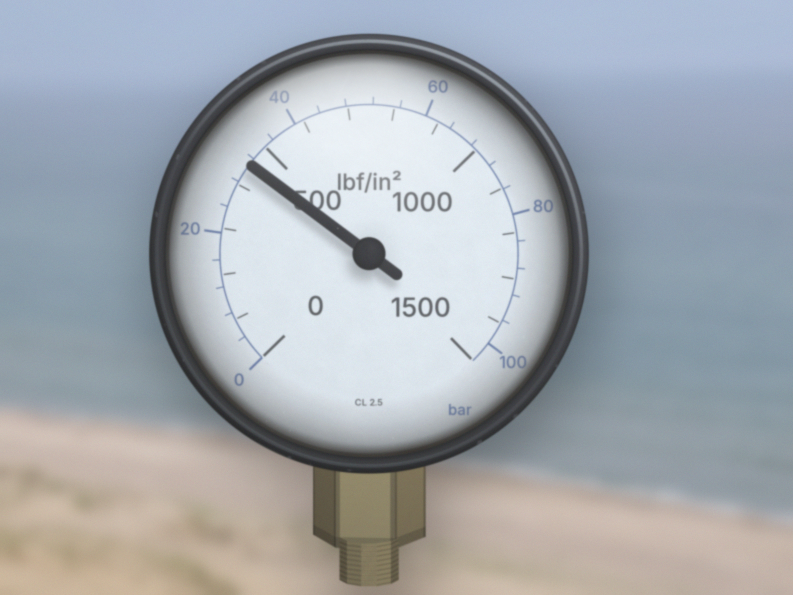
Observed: 450; psi
